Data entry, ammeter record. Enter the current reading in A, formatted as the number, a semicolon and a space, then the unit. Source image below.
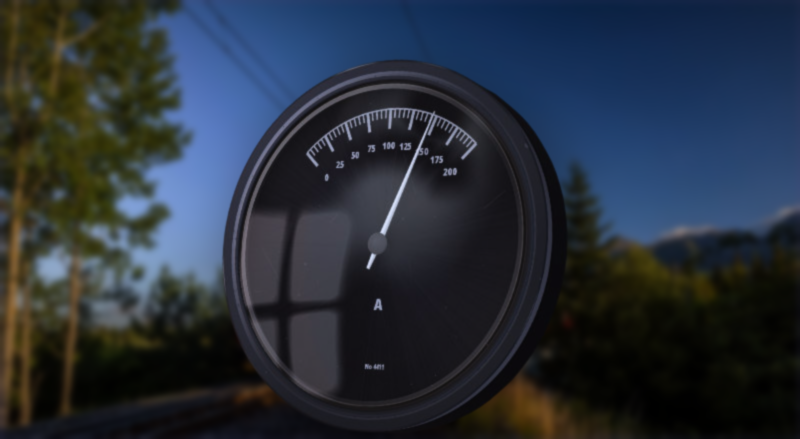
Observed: 150; A
